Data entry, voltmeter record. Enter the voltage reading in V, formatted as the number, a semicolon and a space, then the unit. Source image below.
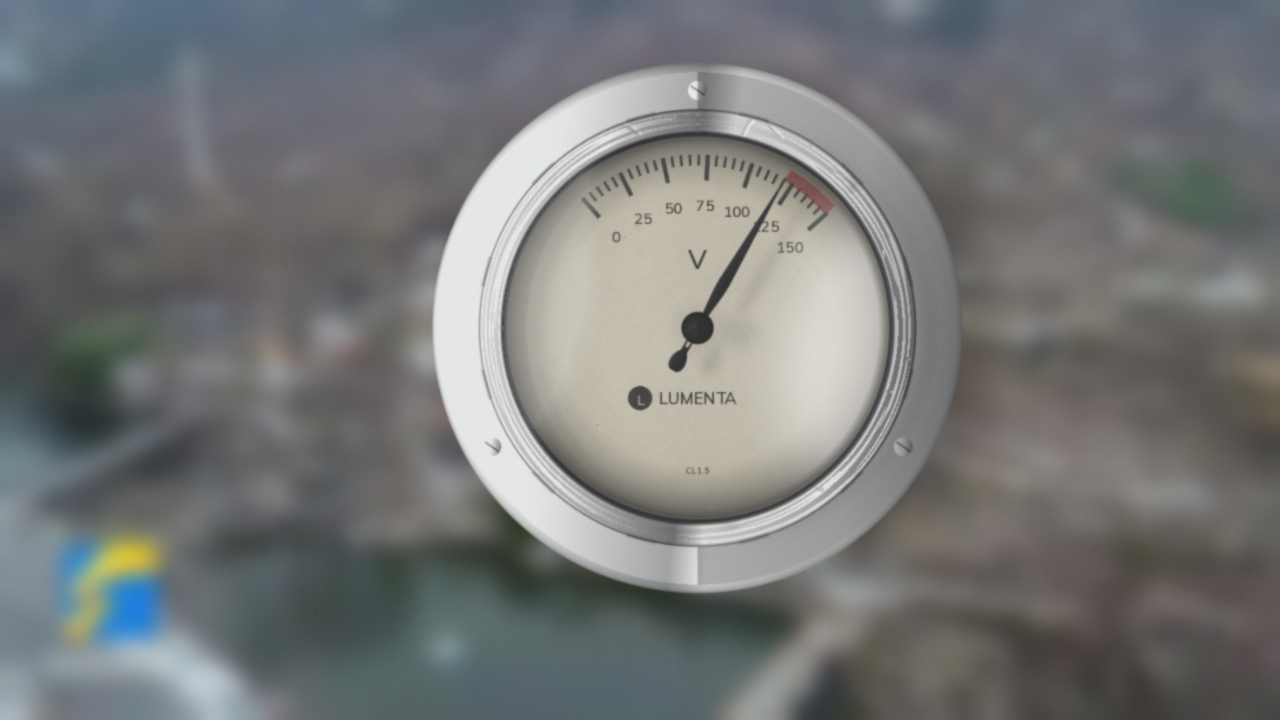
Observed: 120; V
